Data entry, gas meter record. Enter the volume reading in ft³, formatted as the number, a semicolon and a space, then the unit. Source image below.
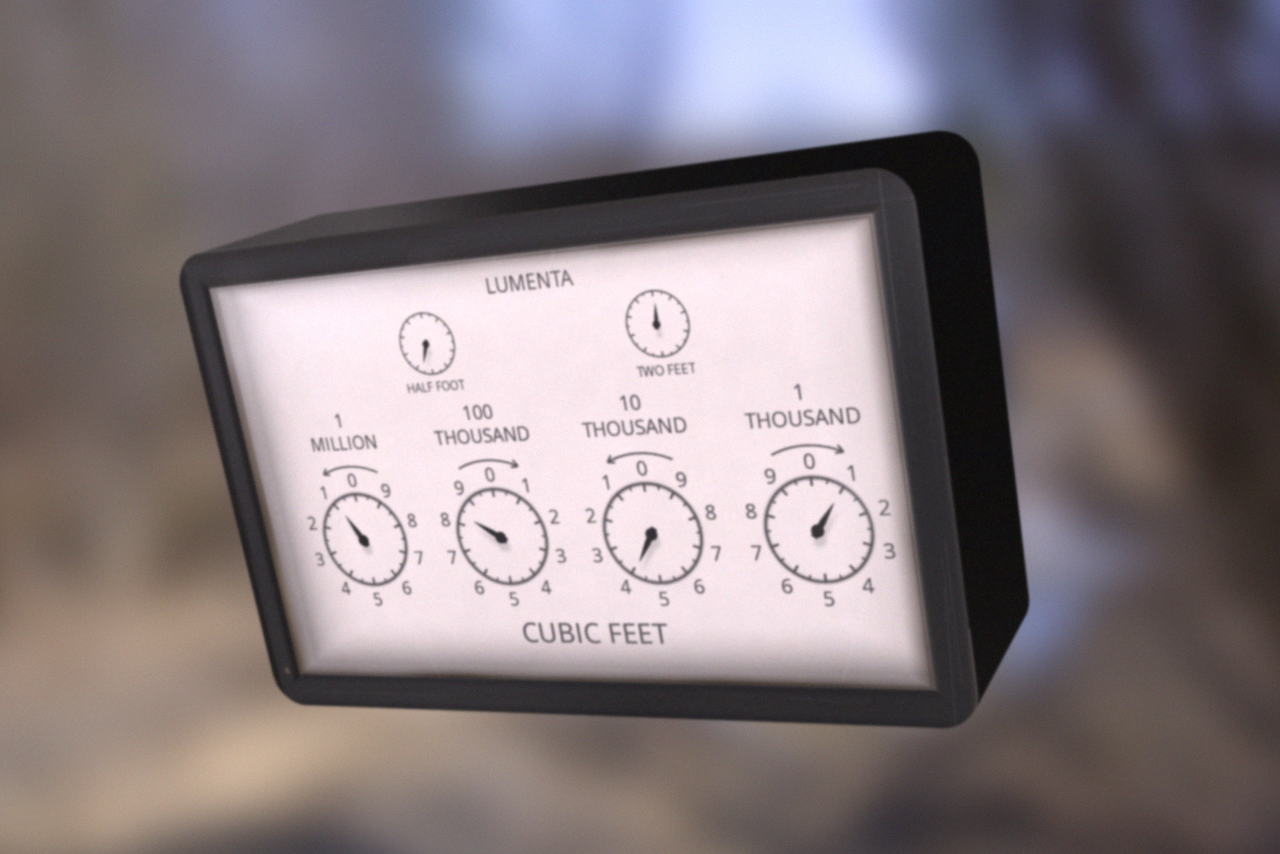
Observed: 84100; ft³
